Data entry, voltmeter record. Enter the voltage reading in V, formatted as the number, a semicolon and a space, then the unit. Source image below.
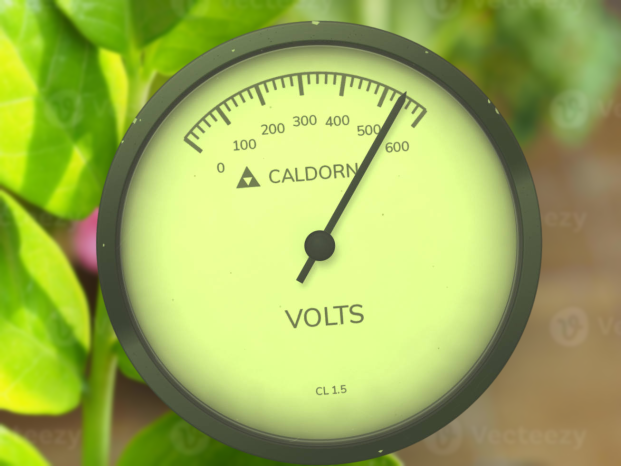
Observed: 540; V
